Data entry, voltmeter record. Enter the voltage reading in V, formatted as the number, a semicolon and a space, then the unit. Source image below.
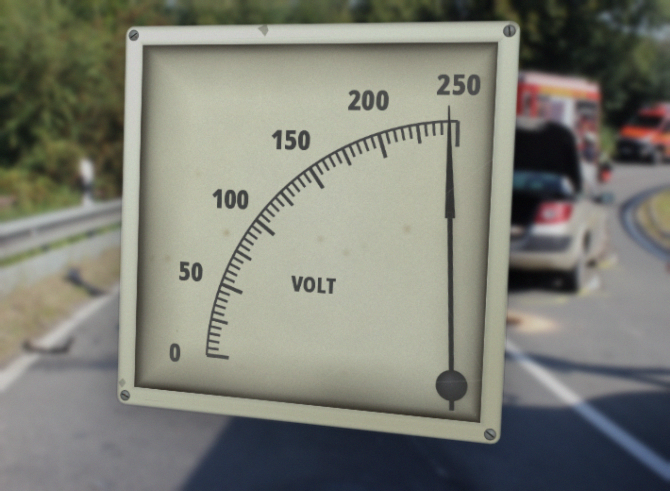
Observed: 245; V
